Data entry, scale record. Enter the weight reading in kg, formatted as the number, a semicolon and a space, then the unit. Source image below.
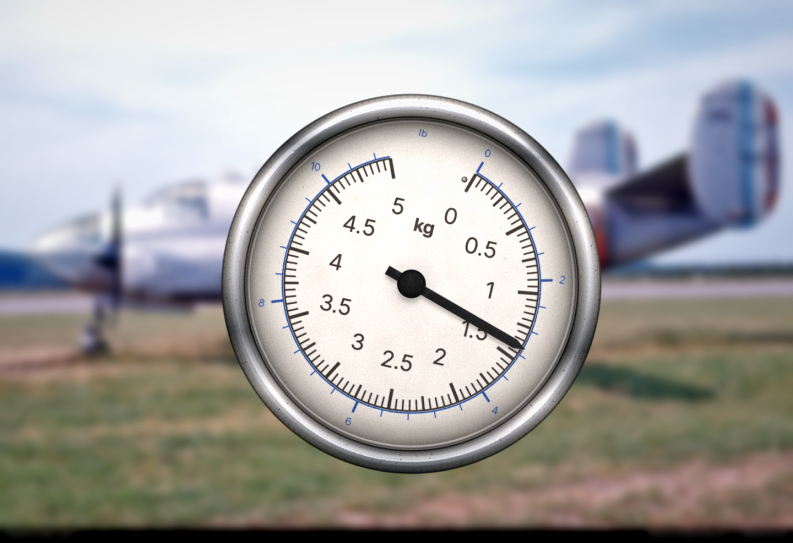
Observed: 1.4; kg
